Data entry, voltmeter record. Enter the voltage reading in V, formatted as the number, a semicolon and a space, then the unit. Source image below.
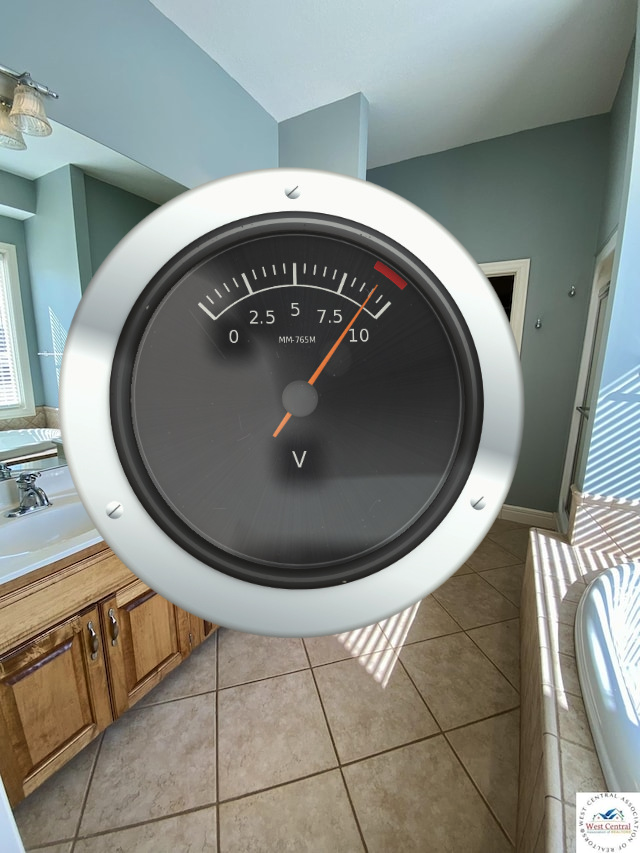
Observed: 9; V
